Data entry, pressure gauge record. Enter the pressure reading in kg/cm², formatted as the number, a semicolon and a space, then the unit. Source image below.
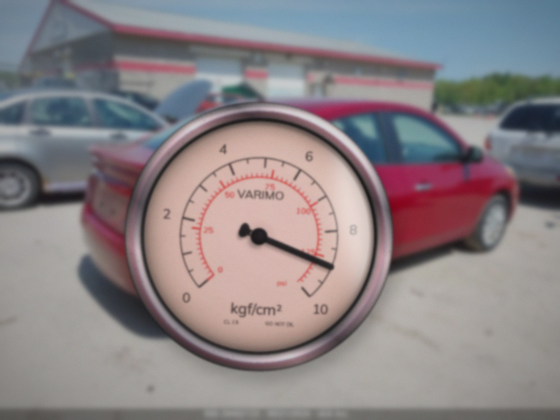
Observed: 9; kg/cm²
